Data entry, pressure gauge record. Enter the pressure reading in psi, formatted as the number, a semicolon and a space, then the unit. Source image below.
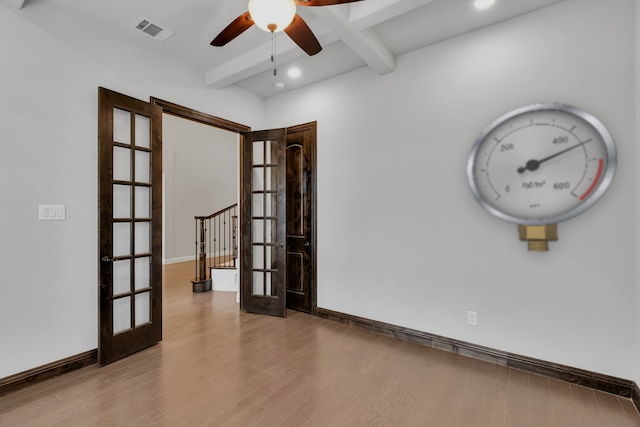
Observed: 450; psi
